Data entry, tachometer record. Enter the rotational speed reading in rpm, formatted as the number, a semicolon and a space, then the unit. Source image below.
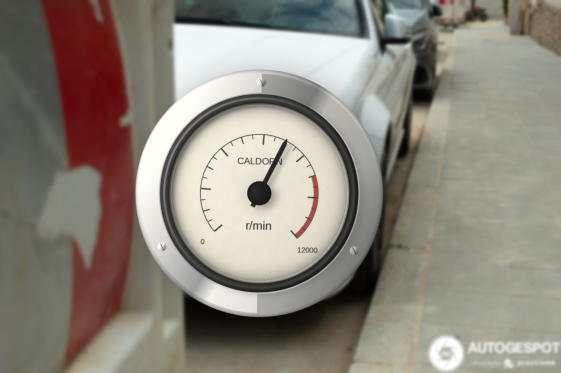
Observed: 7000; rpm
